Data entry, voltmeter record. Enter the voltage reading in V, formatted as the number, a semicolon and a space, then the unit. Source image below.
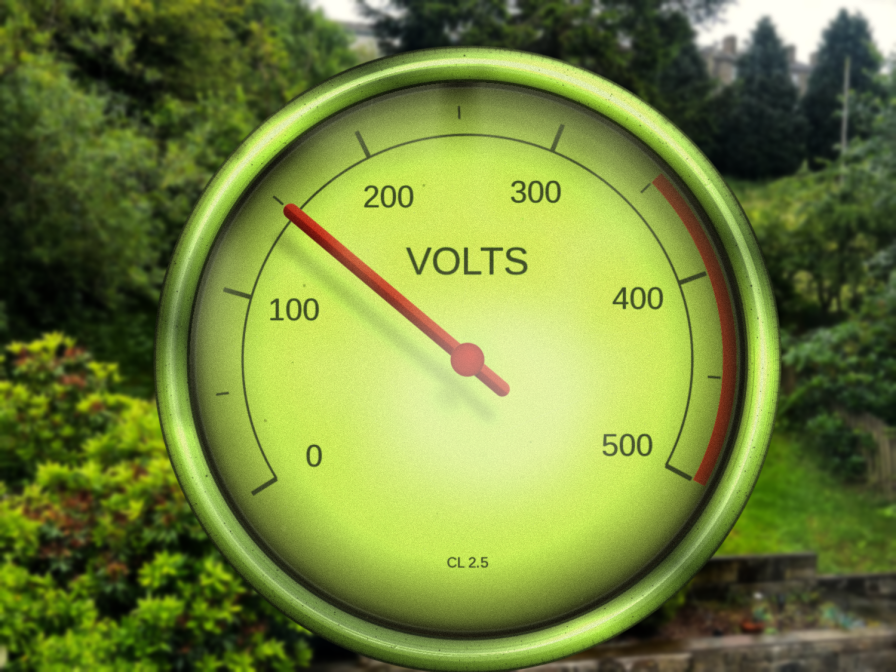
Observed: 150; V
